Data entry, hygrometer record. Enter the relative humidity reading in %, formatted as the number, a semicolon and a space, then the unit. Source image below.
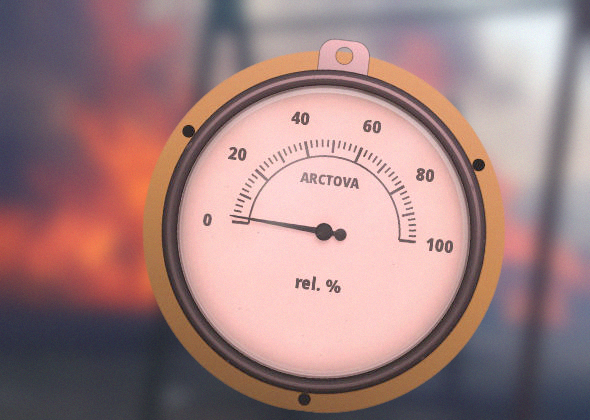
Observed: 2; %
